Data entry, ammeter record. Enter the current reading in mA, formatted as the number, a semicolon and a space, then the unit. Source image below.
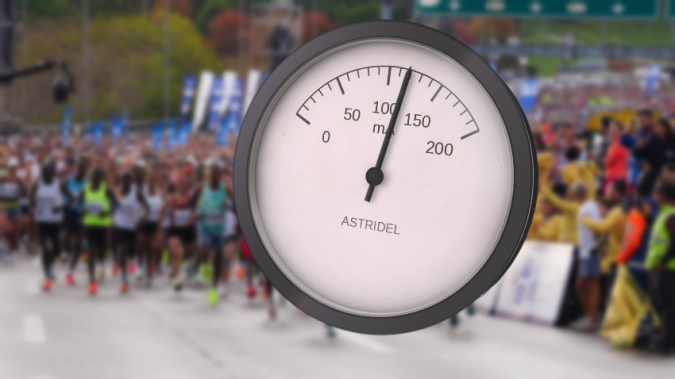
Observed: 120; mA
